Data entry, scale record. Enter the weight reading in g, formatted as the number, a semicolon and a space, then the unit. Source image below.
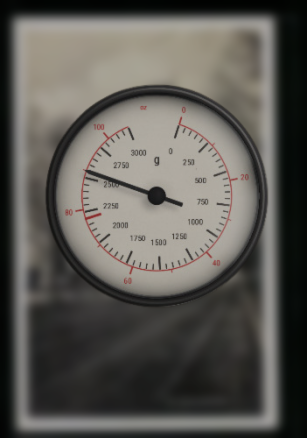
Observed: 2550; g
